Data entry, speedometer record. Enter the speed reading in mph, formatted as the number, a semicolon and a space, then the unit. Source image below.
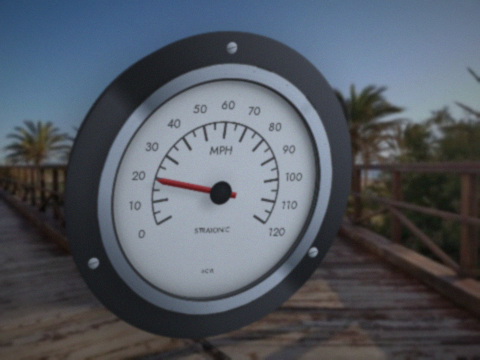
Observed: 20; mph
